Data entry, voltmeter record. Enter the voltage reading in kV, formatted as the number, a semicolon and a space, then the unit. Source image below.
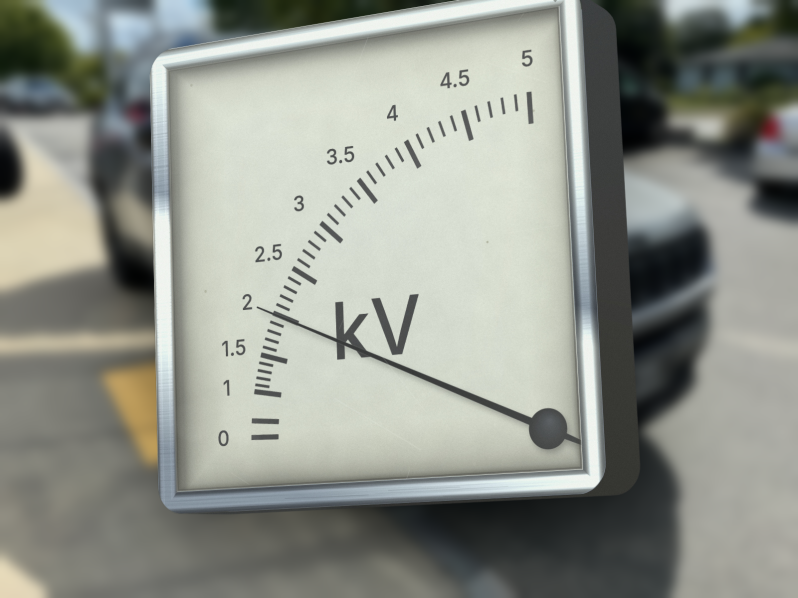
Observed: 2; kV
